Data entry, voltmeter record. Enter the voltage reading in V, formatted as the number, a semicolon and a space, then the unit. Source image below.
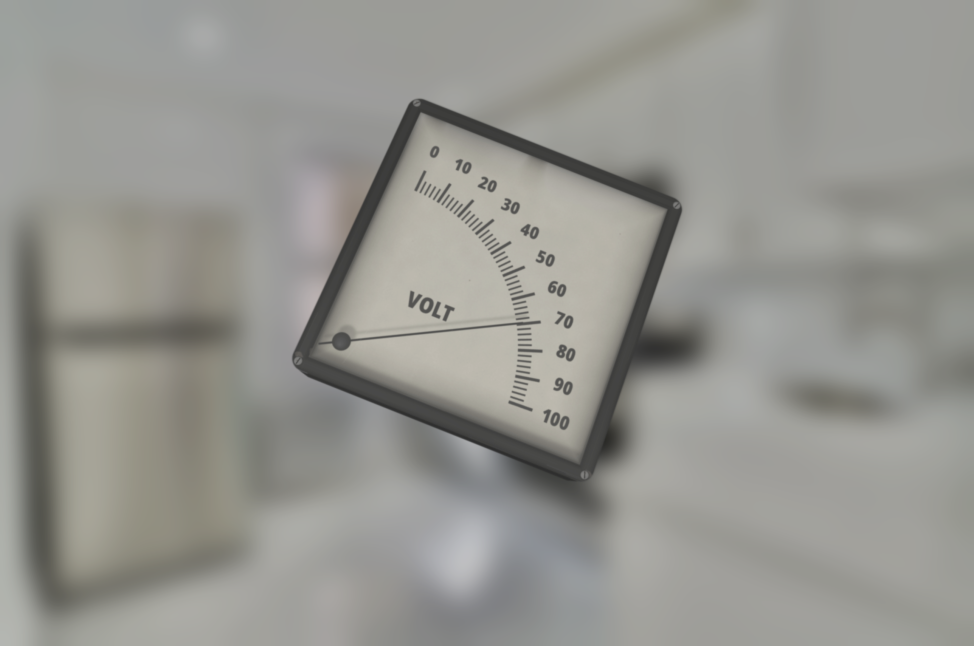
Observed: 70; V
